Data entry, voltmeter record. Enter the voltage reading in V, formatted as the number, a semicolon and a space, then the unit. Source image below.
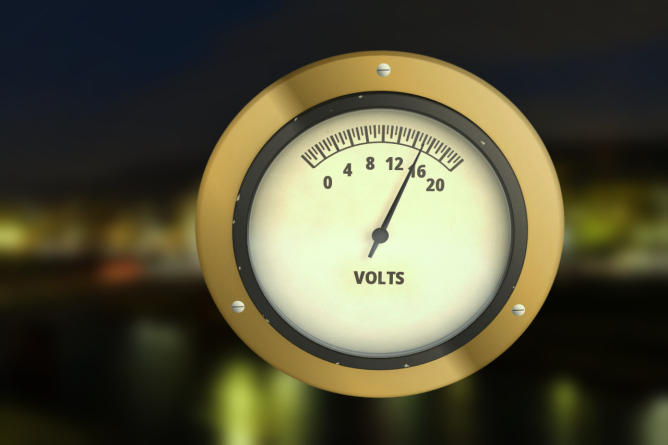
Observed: 15; V
